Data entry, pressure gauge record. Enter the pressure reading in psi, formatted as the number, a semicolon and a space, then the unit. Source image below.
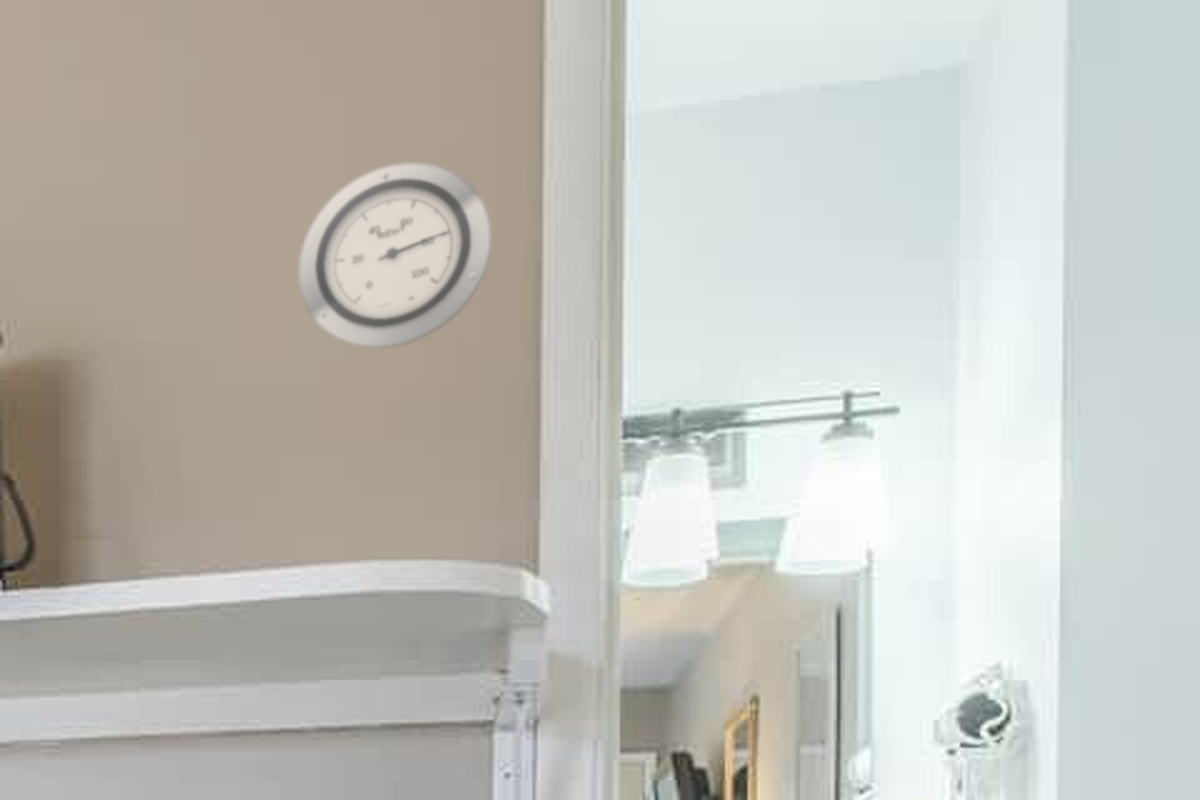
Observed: 80; psi
